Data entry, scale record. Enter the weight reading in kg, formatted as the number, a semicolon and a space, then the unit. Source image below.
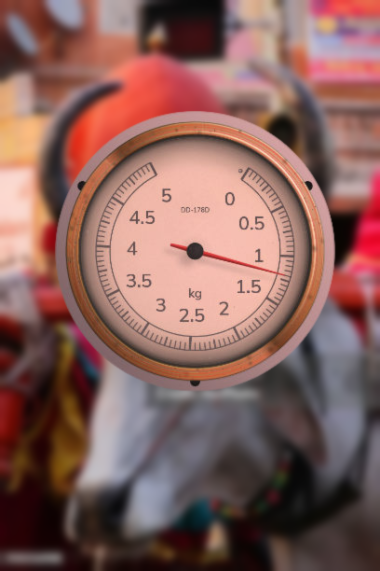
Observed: 1.2; kg
